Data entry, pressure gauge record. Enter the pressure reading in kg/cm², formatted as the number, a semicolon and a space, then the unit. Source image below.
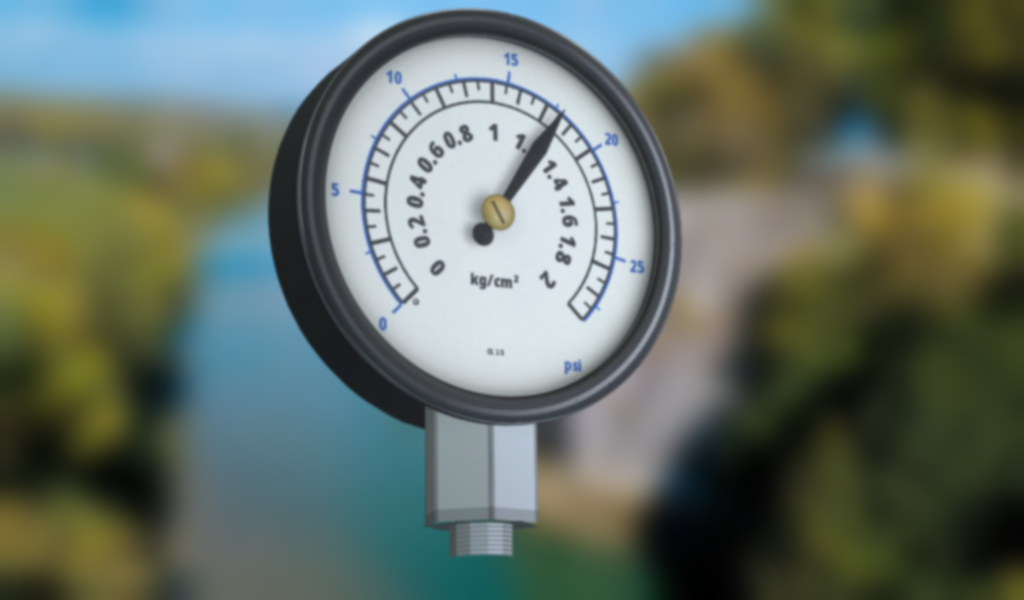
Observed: 1.25; kg/cm²
